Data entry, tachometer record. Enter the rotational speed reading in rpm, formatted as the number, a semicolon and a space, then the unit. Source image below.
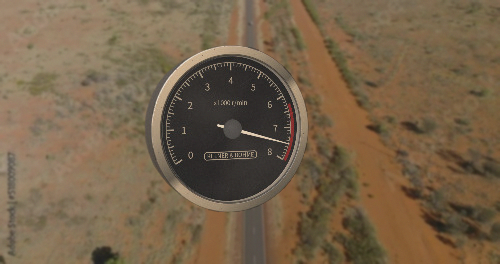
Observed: 7500; rpm
